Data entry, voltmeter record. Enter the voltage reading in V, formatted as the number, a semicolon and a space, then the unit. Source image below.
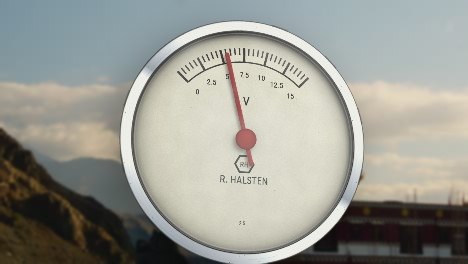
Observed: 5.5; V
